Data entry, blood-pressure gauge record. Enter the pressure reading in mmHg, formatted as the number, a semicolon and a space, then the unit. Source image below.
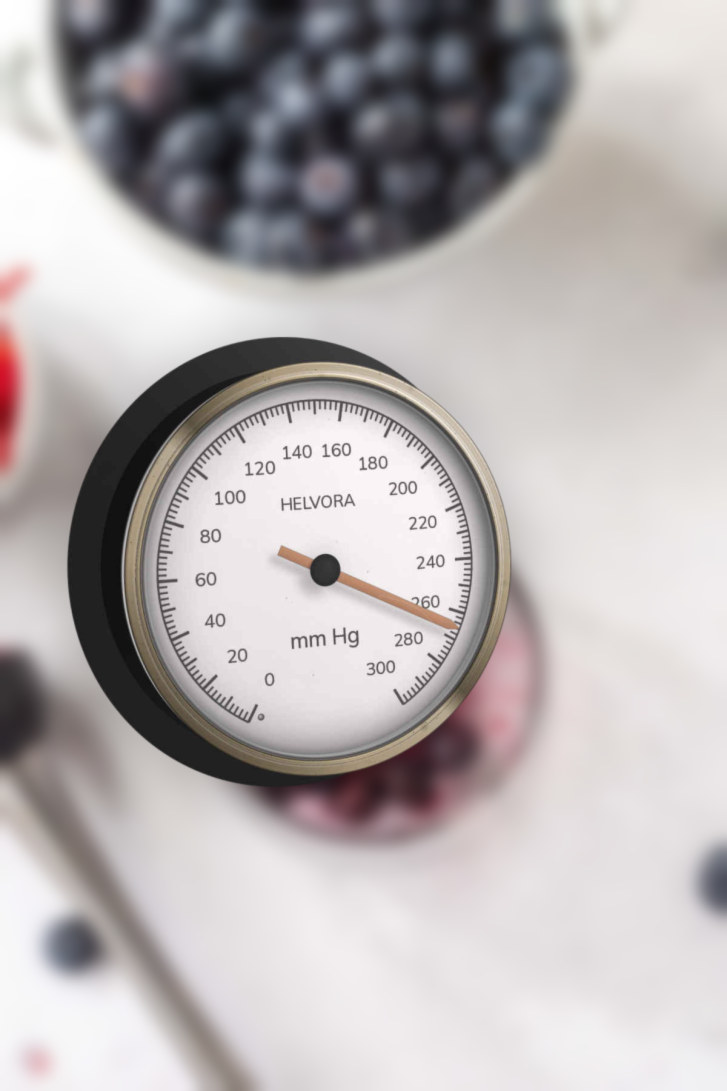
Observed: 266; mmHg
